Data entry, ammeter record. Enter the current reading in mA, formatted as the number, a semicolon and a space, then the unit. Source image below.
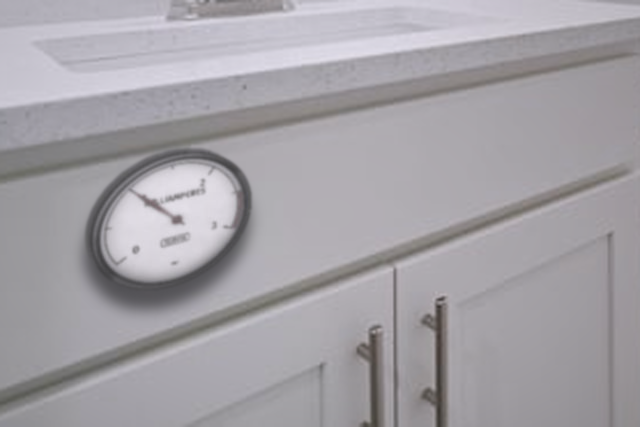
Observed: 1; mA
